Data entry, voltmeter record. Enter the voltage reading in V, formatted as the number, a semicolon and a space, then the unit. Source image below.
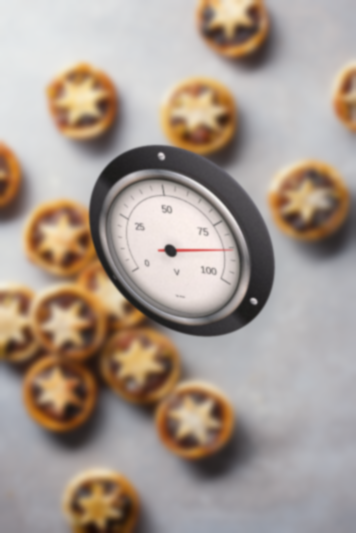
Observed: 85; V
